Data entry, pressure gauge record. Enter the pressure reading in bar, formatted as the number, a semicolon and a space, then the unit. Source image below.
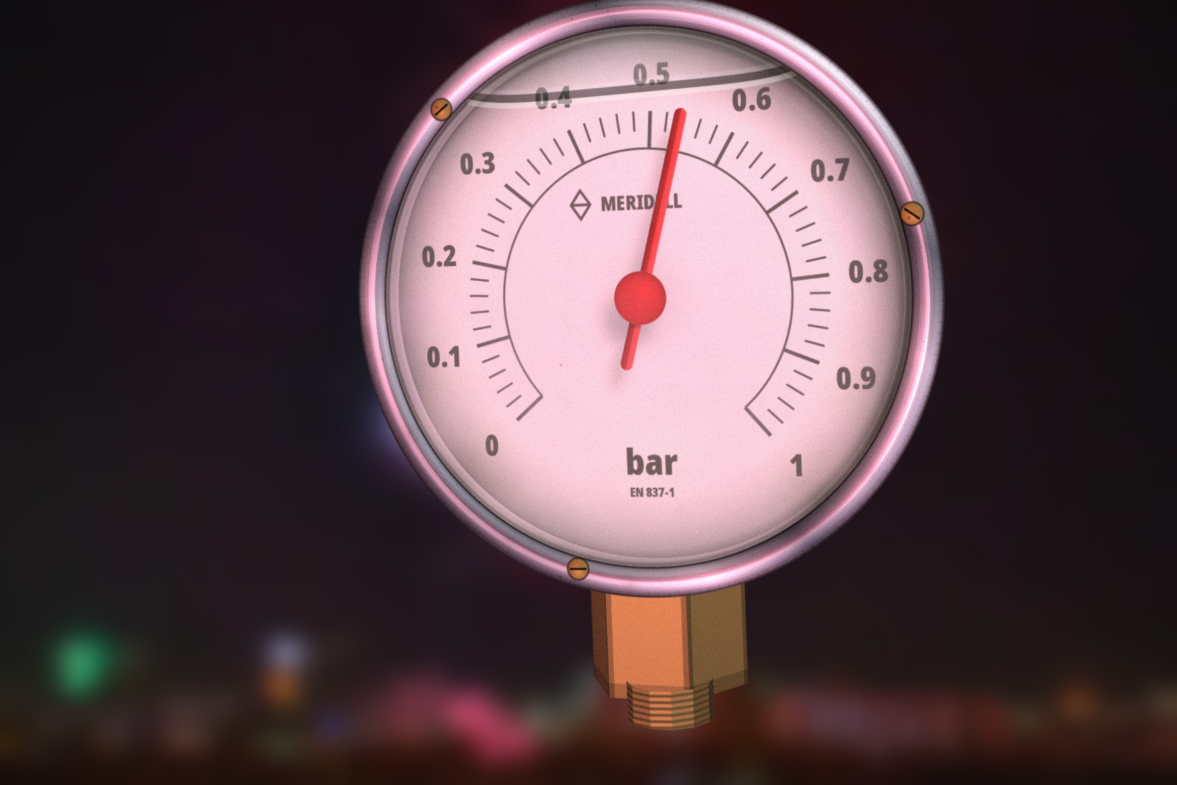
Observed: 0.54; bar
